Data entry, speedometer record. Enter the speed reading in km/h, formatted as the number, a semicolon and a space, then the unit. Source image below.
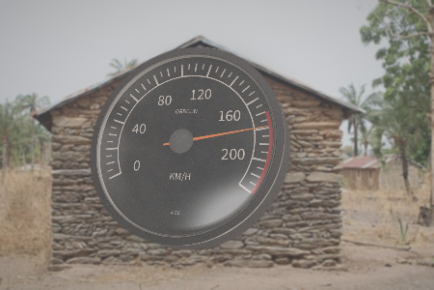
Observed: 180; km/h
